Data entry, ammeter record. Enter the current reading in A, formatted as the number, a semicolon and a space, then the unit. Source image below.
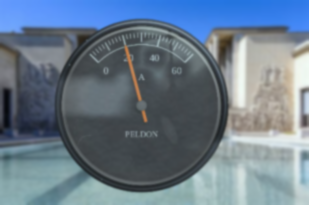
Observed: 20; A
